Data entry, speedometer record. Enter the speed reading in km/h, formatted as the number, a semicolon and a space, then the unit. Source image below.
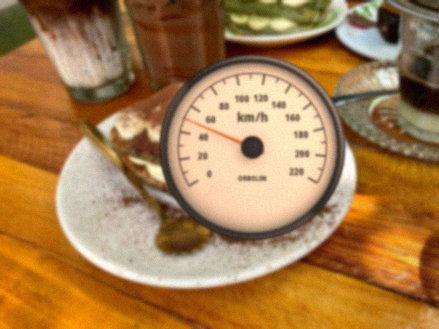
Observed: 50; km/h
